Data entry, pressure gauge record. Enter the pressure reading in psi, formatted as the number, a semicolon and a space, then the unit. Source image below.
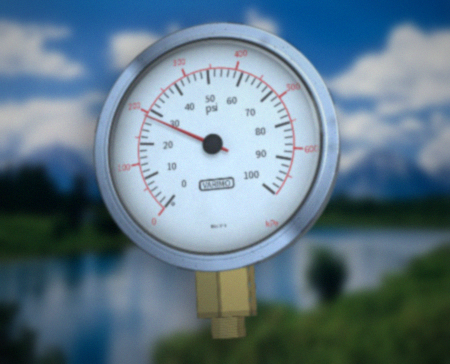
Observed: 28; psi
